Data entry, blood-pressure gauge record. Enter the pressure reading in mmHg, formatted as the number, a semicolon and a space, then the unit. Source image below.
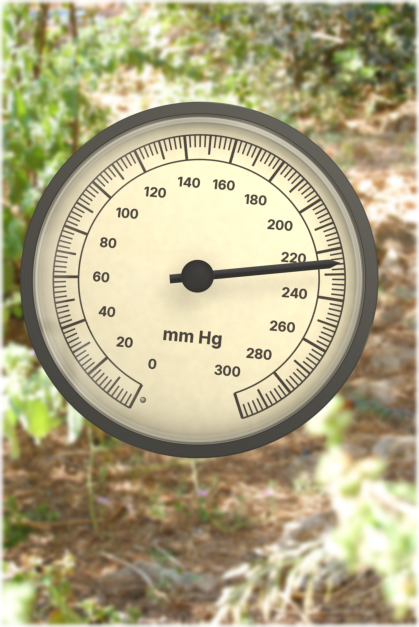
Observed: 226; mmHg
